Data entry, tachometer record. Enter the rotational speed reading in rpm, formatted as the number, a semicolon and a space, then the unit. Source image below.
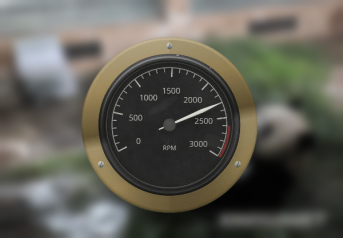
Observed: 2300; rpm
